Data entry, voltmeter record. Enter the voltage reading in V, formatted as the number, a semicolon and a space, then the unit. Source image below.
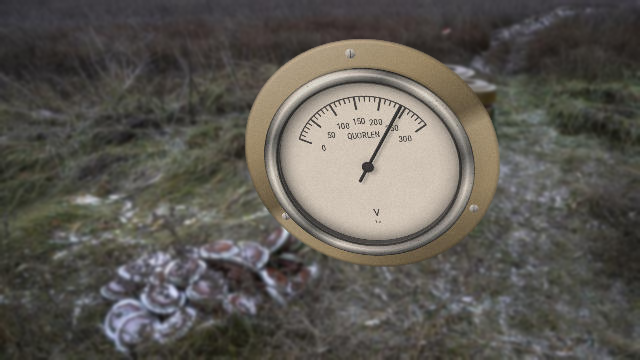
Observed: 240; V
